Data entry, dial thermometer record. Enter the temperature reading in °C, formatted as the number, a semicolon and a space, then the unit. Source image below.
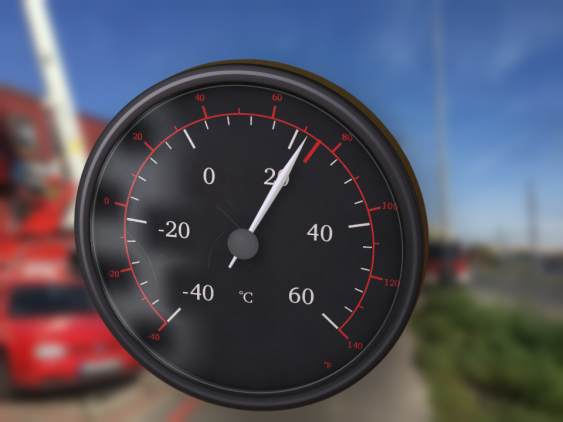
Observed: 22; °C
